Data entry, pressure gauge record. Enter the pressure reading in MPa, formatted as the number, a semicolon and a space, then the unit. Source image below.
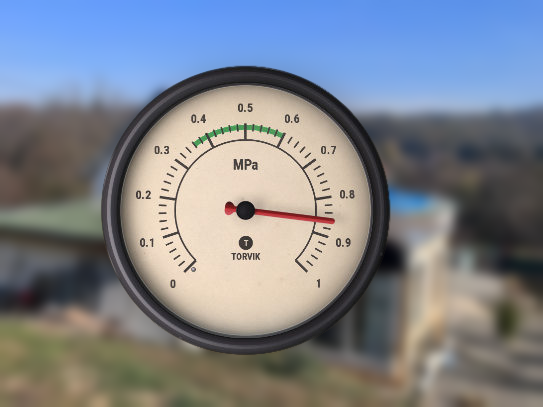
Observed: 0.86; MPa
